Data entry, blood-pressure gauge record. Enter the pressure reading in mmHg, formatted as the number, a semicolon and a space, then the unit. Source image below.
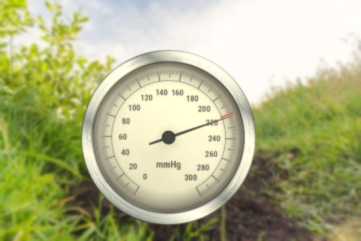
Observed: 220; mmHg
